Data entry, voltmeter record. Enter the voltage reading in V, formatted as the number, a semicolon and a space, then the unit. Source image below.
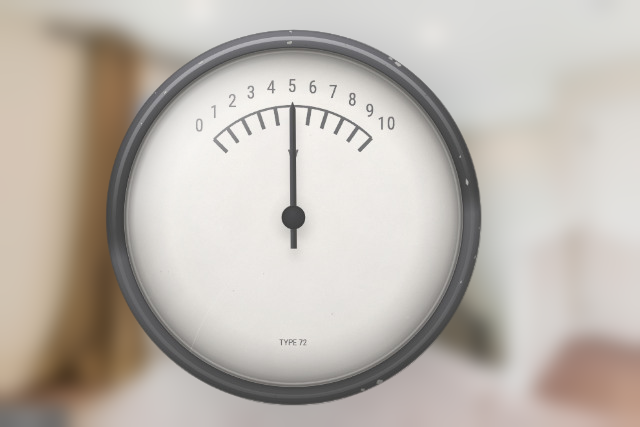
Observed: 5; V
